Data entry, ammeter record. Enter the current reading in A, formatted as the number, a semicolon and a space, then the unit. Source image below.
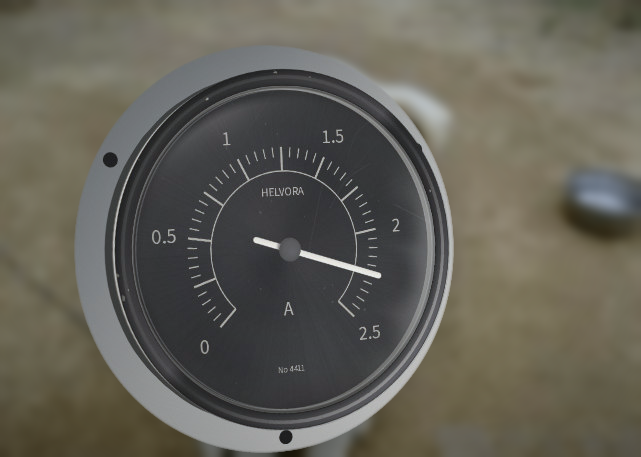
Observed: 2.25; A
